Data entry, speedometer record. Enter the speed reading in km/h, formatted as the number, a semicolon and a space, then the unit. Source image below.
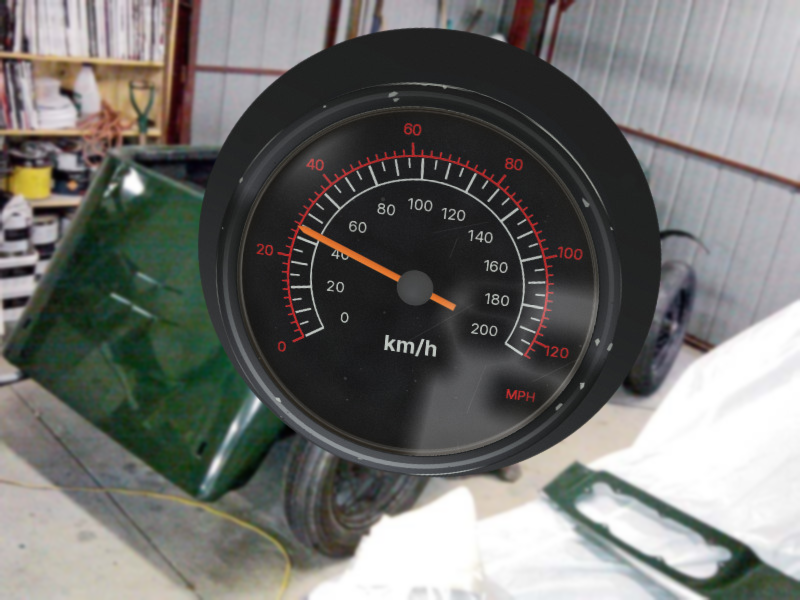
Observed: 45; km/h
